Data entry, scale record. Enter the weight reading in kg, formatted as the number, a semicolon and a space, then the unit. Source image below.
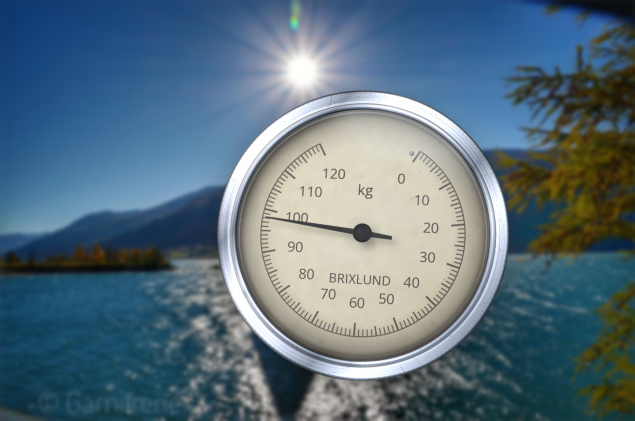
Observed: 98; kg
